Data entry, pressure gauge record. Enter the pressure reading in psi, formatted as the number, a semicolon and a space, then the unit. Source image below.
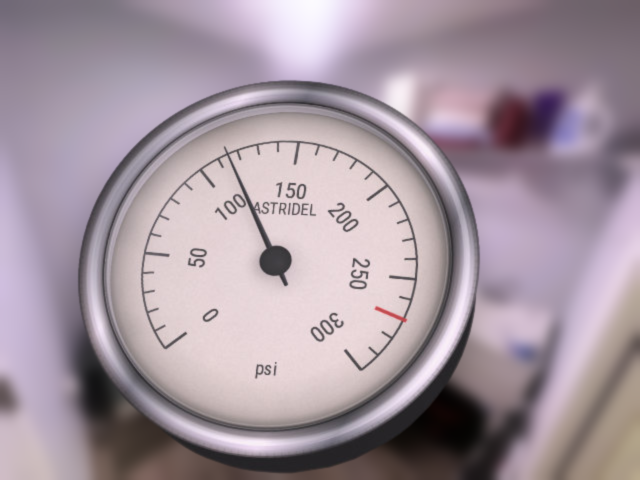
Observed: 115; psi
